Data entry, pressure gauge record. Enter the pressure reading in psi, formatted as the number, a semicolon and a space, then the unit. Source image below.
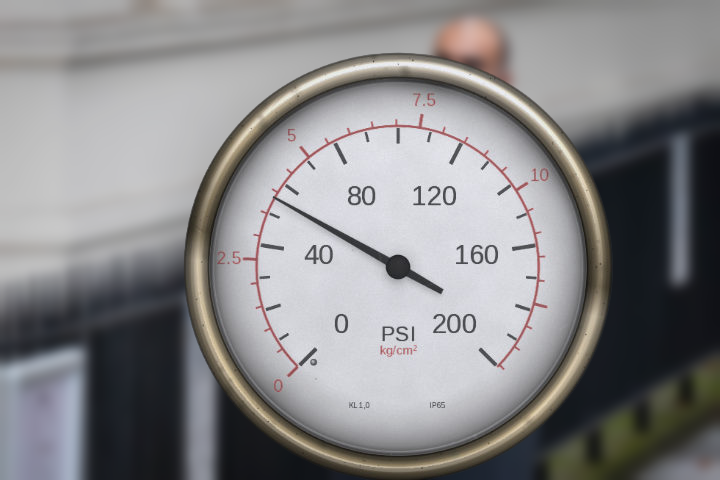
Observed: 55; psi
